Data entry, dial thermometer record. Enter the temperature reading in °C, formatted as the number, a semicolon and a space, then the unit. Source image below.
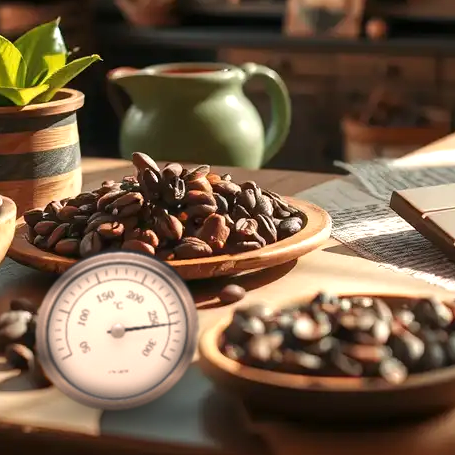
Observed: 260; °C
